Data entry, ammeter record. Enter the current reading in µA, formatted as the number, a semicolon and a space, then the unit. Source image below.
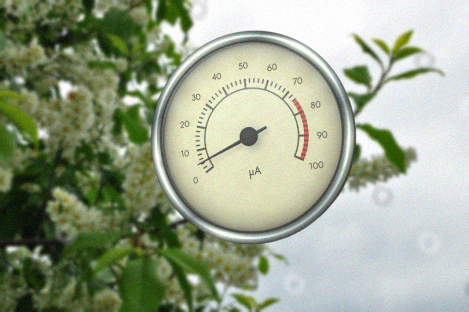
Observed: 4; µA
